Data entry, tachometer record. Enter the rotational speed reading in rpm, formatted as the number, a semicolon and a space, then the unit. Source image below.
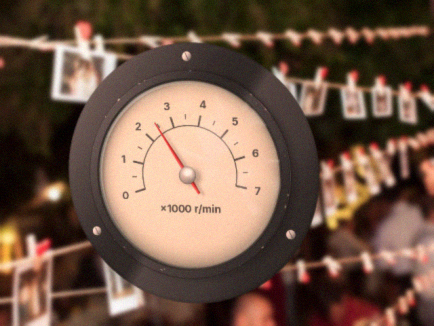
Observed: 2500; rpm
